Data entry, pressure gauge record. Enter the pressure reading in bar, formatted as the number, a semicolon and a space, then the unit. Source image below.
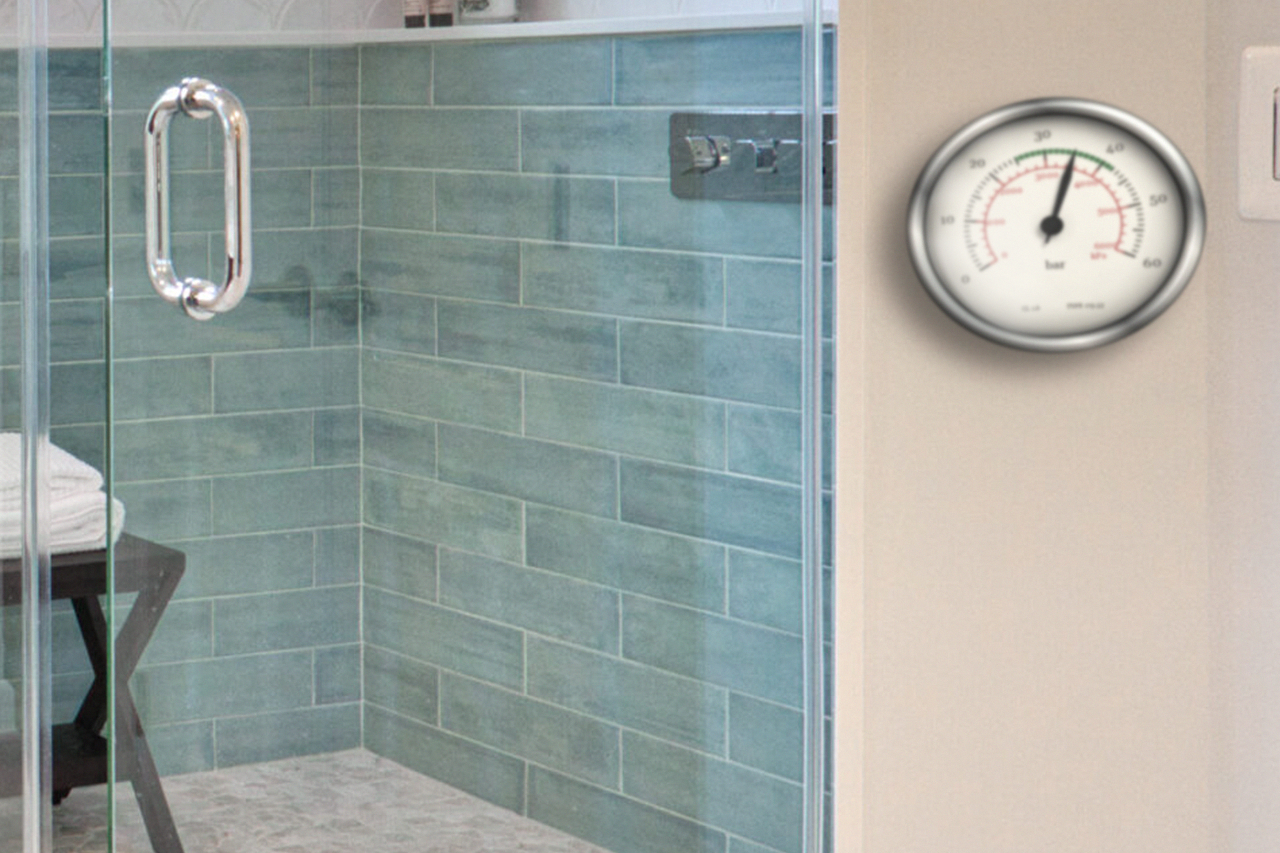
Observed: 35; bar
